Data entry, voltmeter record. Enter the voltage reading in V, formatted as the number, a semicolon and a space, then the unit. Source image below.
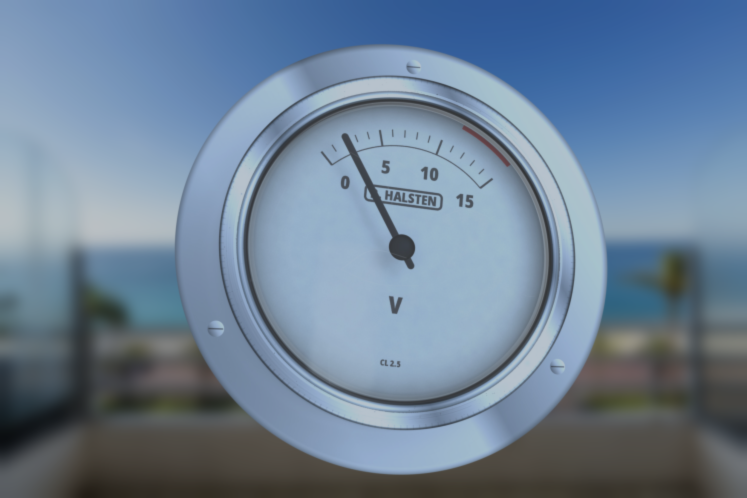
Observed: 2; V
